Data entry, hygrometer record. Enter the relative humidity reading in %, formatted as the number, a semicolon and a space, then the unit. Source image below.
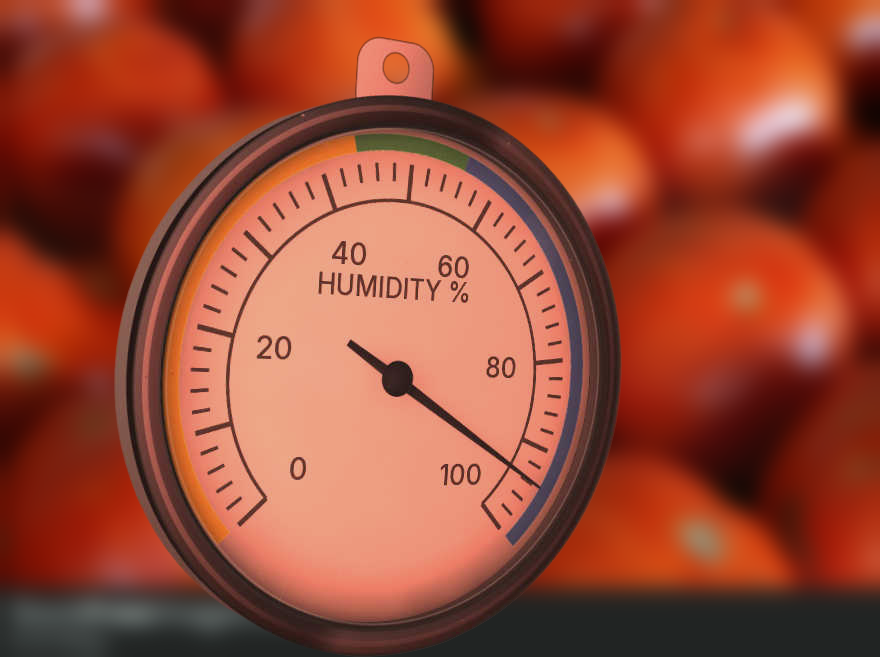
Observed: 94; %
